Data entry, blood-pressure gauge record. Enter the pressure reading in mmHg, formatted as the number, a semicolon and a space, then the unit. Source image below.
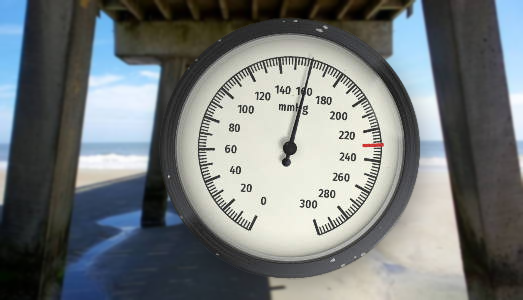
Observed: 160; mmHg
